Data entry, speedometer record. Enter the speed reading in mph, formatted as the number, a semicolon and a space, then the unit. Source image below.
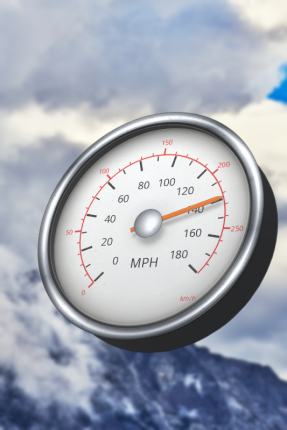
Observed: 140; mph
